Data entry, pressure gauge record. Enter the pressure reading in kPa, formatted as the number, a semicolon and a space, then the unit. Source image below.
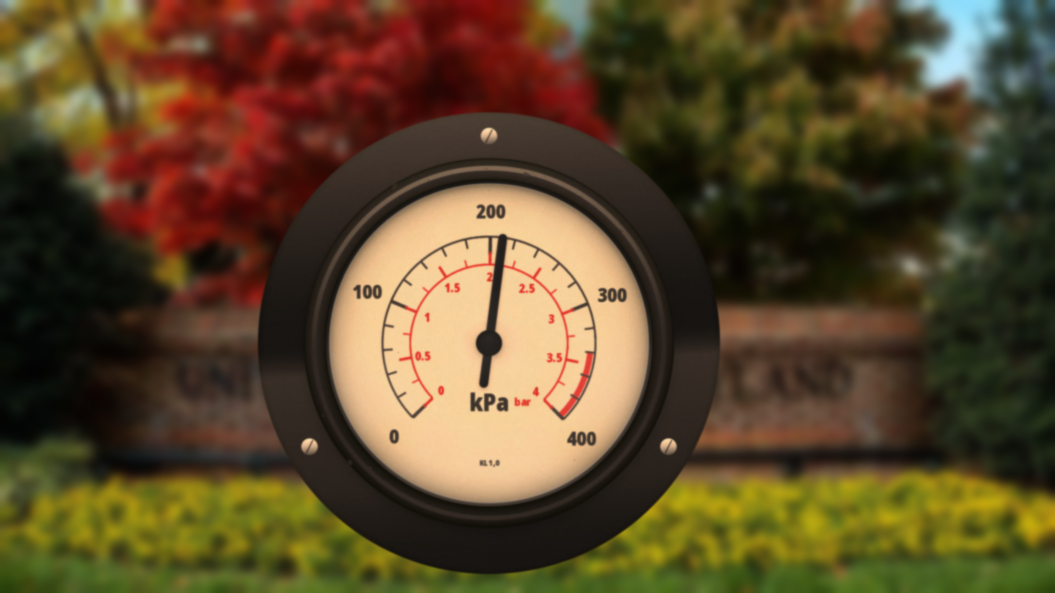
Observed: 210; kPa
